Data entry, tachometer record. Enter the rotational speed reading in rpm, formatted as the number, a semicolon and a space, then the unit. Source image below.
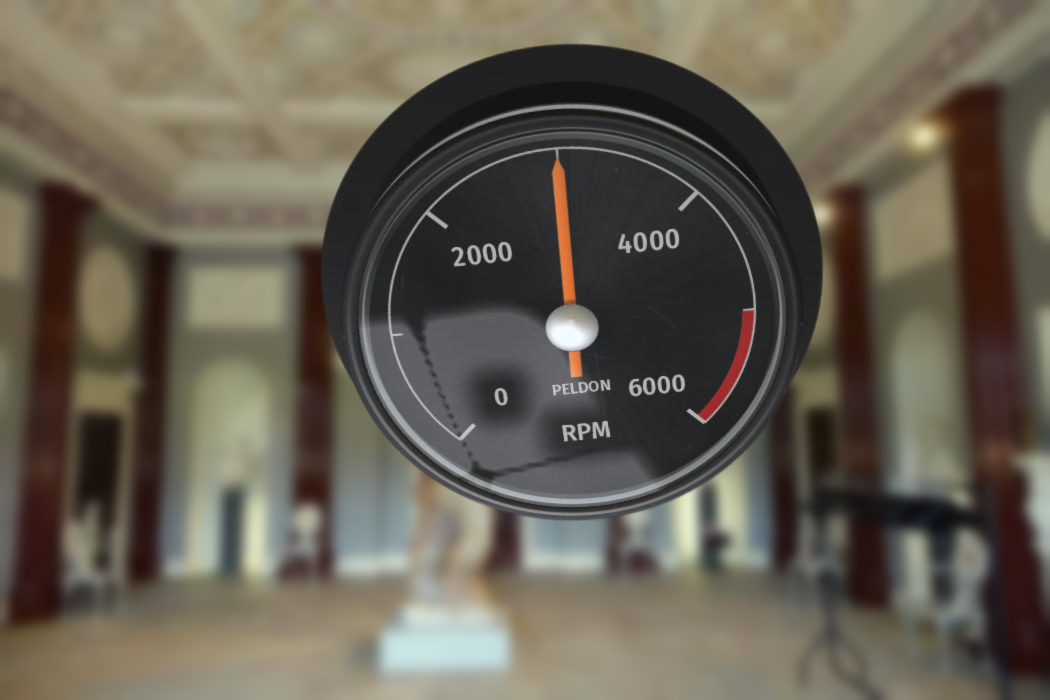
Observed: 3000; rpm
